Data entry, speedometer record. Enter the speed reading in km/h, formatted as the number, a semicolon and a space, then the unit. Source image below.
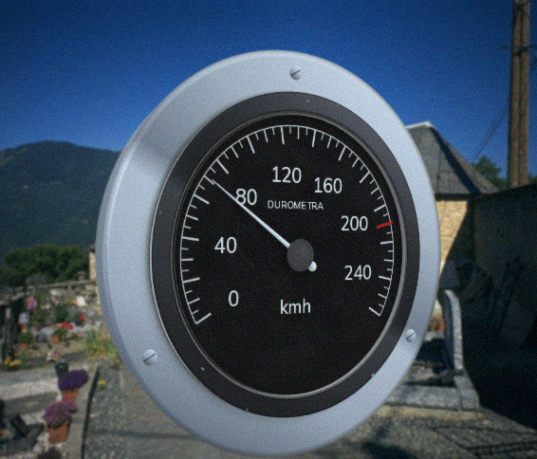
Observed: 70; km/h
